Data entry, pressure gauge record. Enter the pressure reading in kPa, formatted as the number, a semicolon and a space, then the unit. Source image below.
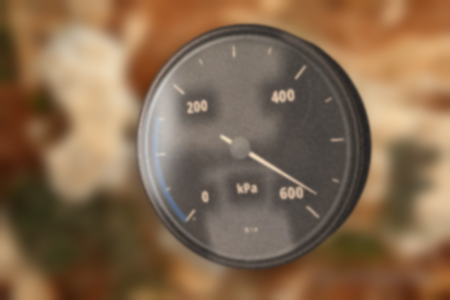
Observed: 575; kPa
